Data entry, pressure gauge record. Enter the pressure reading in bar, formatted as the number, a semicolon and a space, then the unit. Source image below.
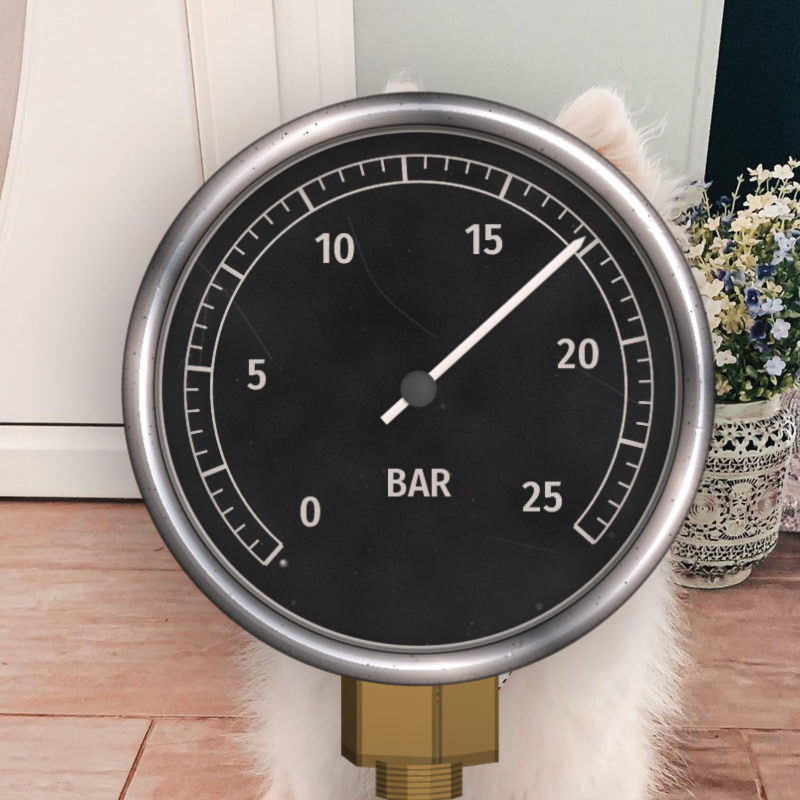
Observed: 17.25; bar
